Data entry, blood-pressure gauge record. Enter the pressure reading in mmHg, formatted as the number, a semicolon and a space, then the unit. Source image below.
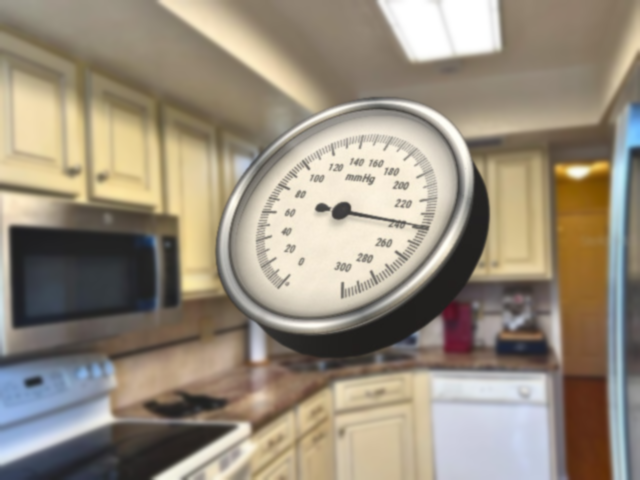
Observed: 240; mmHg
